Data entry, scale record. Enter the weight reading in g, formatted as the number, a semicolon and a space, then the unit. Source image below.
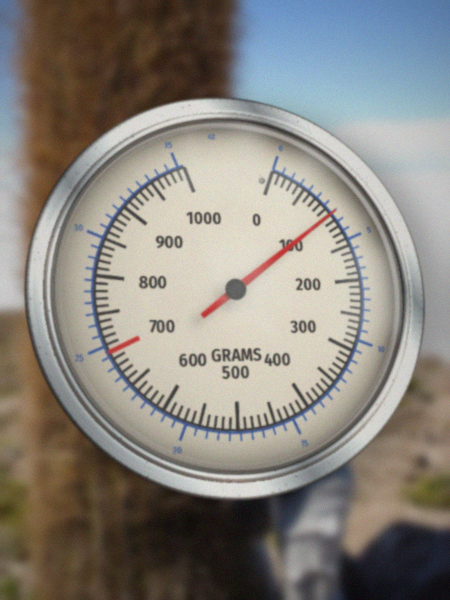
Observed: 100; g
